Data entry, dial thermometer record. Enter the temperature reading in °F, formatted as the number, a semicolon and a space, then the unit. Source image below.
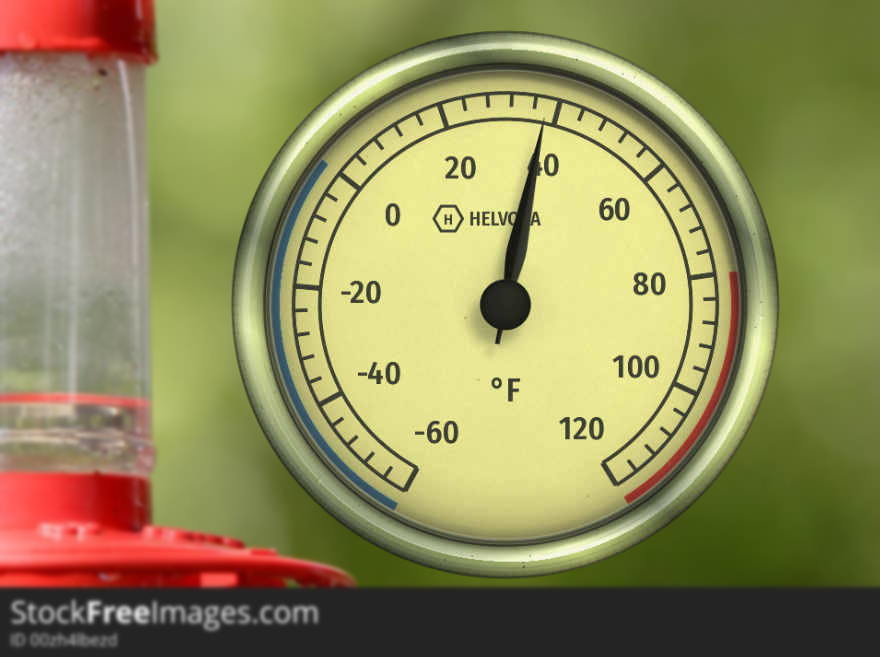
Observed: 38; °F
